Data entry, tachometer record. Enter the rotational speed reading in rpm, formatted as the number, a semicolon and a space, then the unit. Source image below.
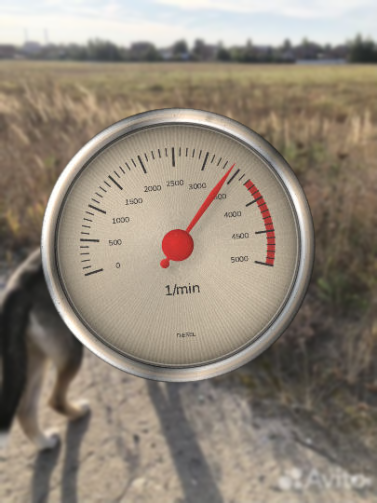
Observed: 3400; rpm
